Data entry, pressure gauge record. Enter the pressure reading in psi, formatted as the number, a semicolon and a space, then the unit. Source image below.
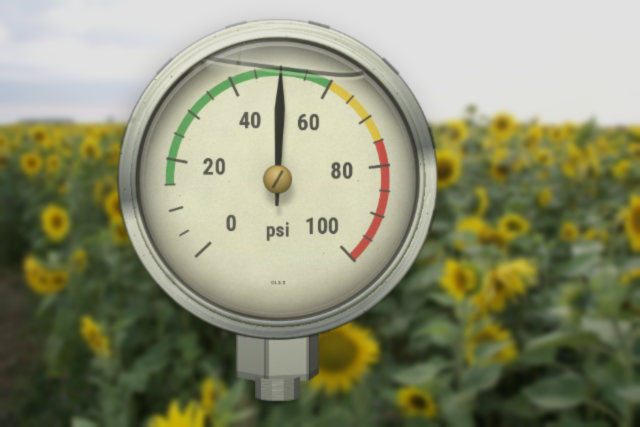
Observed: 50; psi
